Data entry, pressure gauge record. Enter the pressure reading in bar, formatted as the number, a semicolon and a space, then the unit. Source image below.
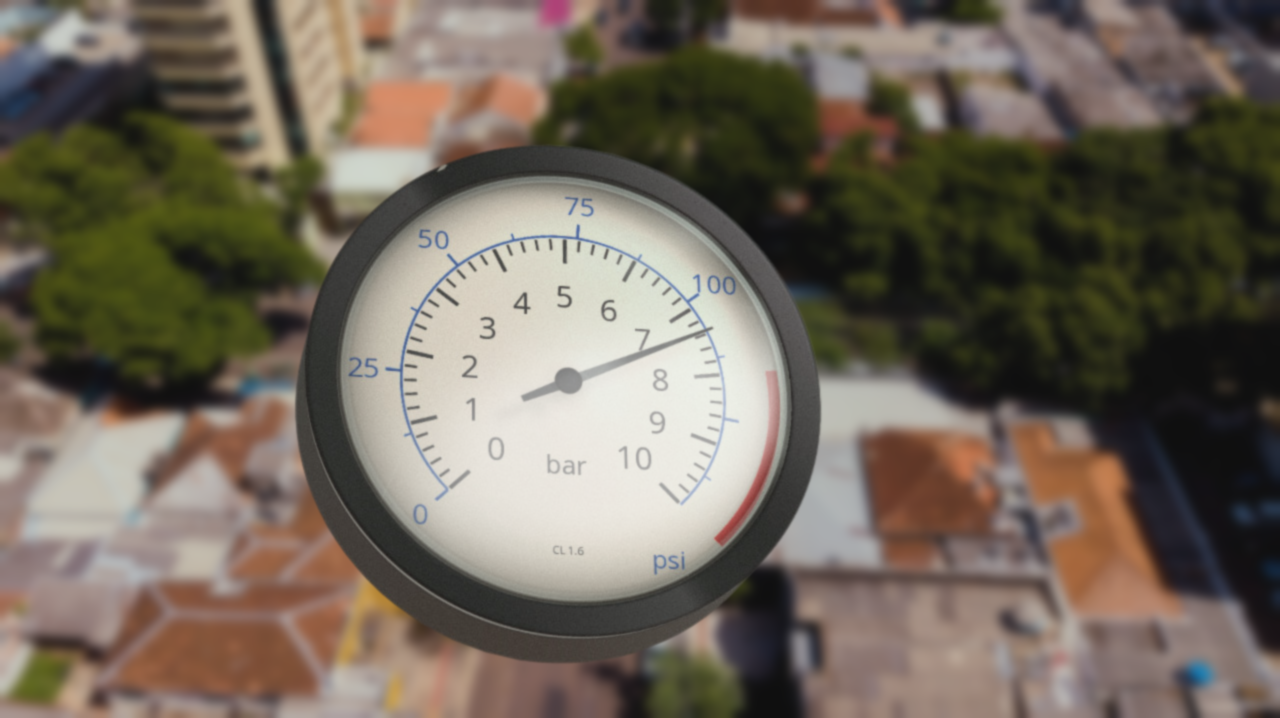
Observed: 7.4; bar
